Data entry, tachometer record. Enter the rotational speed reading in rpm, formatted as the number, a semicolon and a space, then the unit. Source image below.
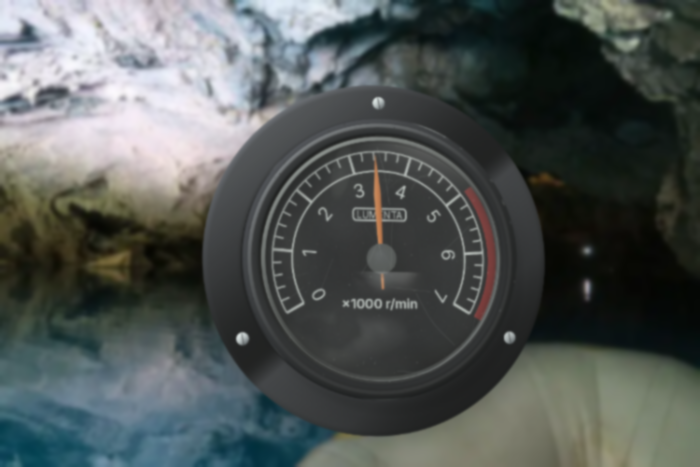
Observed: 3400; rpm
